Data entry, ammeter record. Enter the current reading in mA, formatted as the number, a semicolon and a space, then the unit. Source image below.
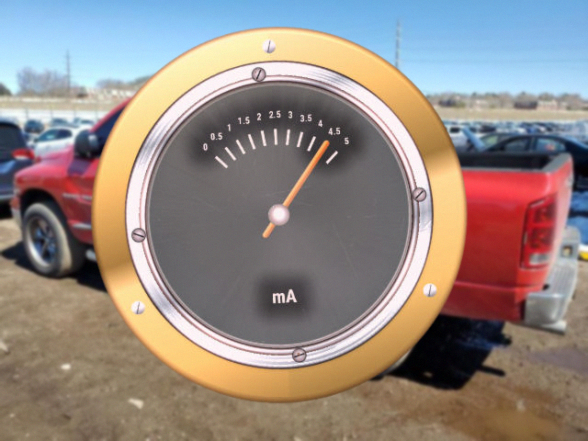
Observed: 4.5; mA
